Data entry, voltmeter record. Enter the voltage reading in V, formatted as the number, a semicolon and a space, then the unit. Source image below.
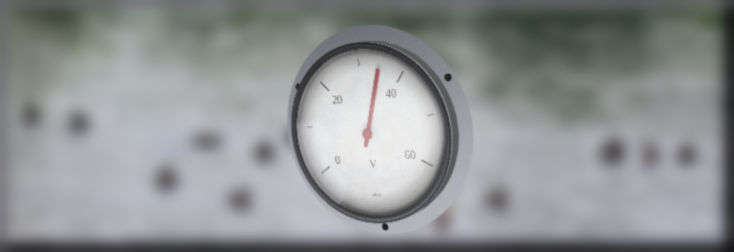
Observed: 35; V
